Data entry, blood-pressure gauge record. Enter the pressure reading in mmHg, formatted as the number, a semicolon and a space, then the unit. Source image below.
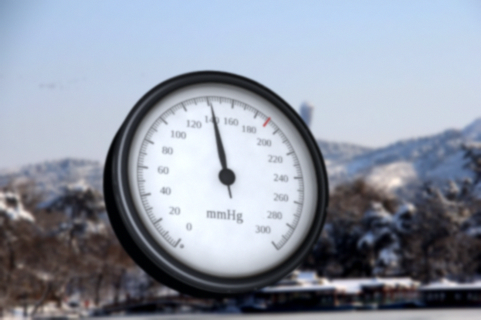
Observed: 140; mmHg
